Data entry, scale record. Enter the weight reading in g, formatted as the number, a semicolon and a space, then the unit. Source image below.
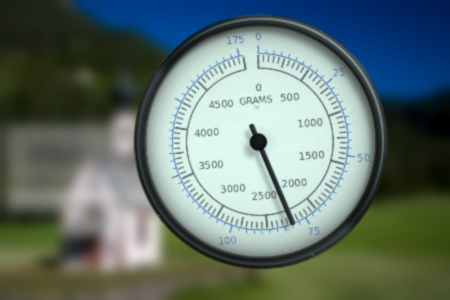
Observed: 2250; g
